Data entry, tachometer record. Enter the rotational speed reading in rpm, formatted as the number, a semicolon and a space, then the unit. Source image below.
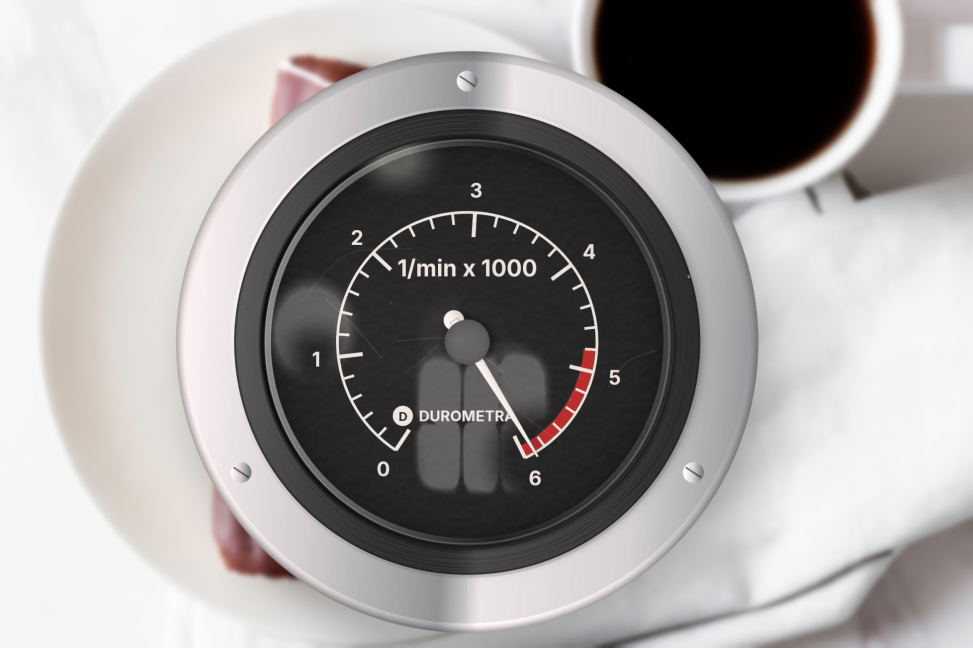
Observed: 5900; rpm
